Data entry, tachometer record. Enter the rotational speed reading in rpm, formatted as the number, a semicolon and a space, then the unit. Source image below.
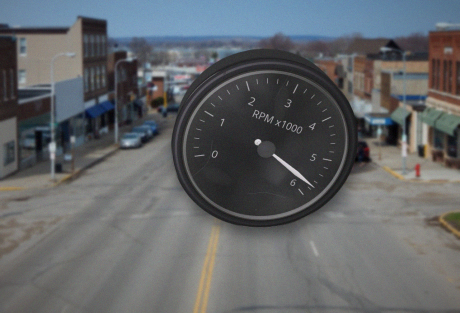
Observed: 5700; rpm
